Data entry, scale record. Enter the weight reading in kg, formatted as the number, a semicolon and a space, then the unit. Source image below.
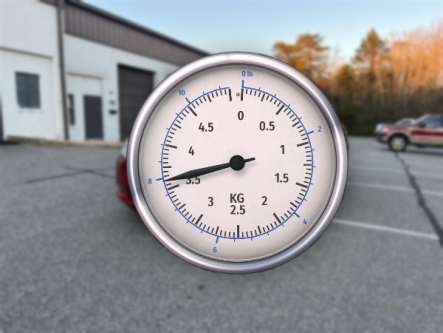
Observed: 3.6; kg
